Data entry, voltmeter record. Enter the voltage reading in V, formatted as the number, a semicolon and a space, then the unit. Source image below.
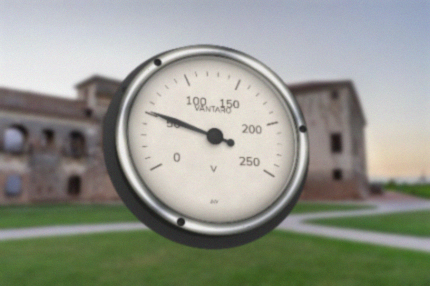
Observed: 50; V
